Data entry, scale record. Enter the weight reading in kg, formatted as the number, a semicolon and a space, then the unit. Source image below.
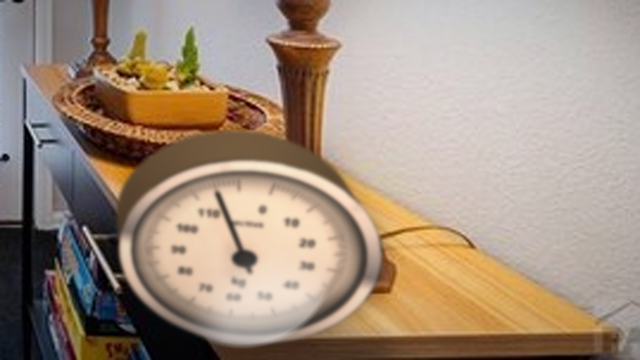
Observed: 115; kg
